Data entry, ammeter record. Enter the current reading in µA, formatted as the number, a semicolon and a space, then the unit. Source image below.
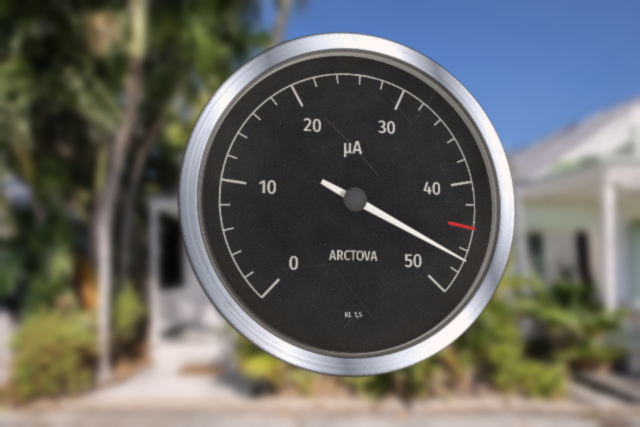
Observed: 47; µA
